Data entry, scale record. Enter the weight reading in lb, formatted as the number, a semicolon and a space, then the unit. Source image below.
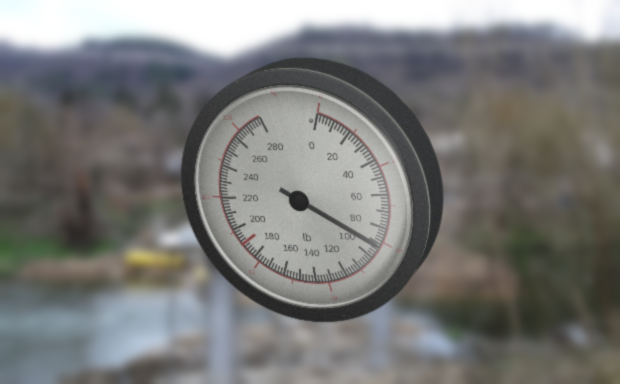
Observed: 90; lb
